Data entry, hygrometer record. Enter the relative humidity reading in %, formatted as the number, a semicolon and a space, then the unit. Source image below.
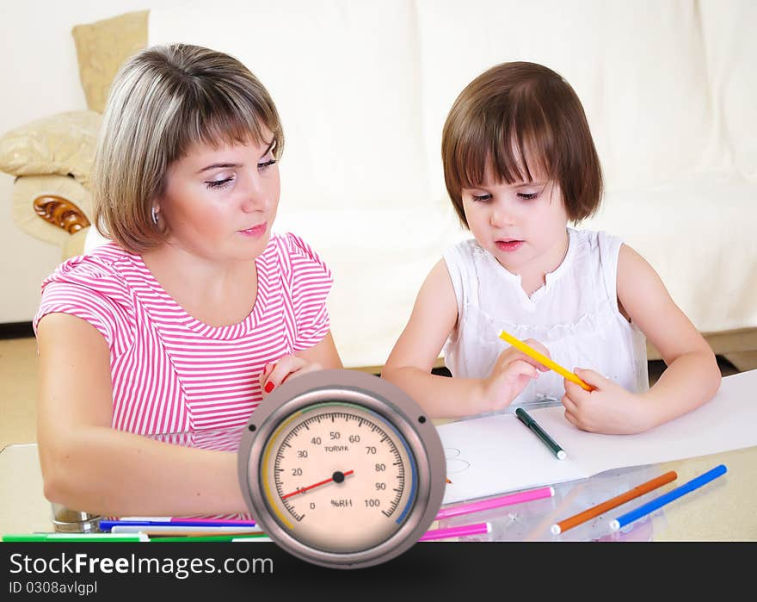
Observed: 10; %
